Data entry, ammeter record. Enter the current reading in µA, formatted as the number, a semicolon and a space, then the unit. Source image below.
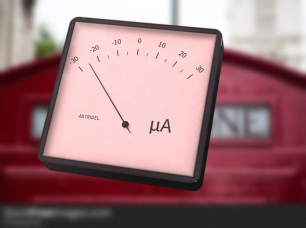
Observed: -25; µA
